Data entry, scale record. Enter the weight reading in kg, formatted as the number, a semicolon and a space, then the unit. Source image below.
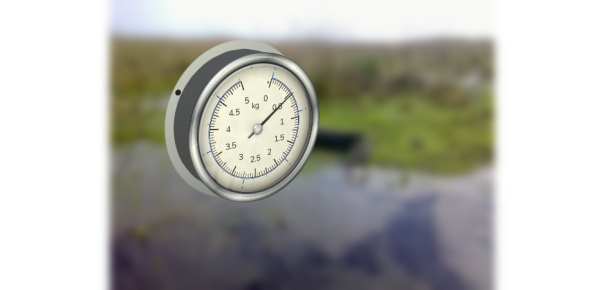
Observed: 0.5; kg
